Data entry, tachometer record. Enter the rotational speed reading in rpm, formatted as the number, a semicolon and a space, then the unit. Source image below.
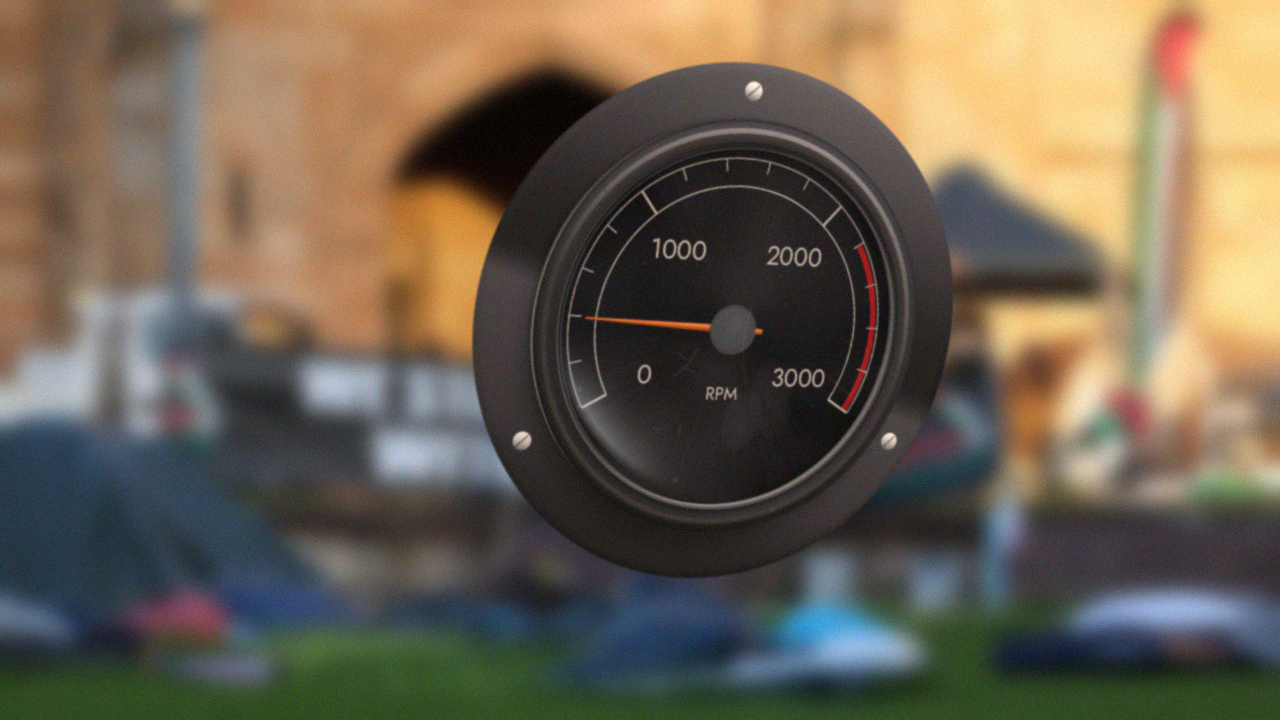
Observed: 400; rpm
